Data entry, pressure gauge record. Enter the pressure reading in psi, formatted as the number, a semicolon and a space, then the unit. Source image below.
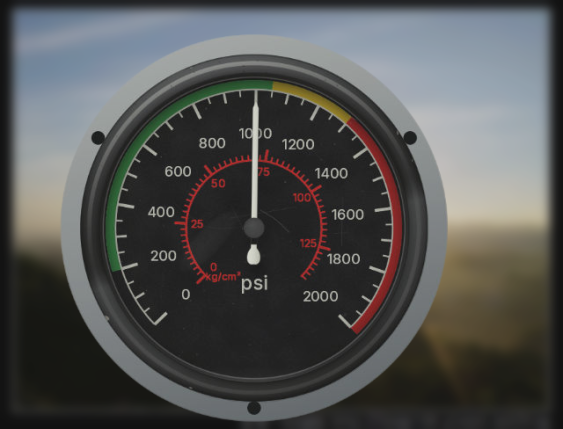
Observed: 1000; psi
